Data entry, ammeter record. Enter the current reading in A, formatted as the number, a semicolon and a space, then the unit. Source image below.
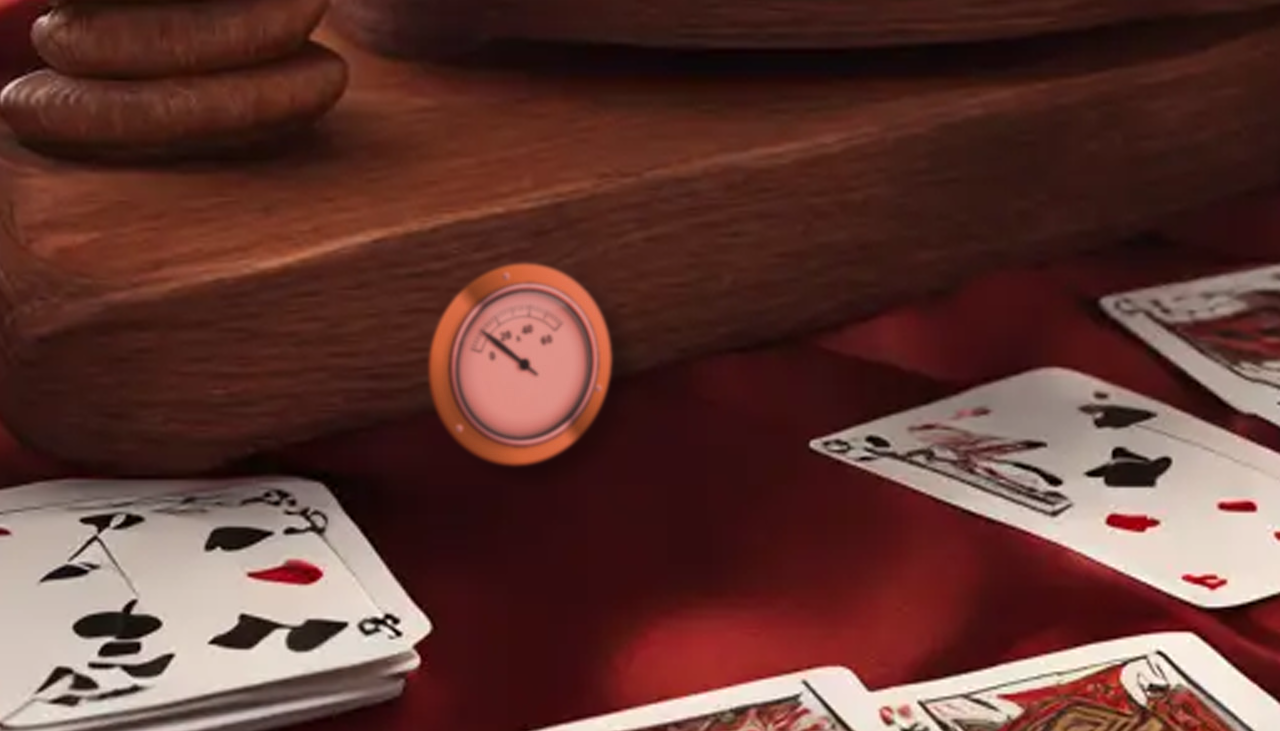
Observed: 10; A
